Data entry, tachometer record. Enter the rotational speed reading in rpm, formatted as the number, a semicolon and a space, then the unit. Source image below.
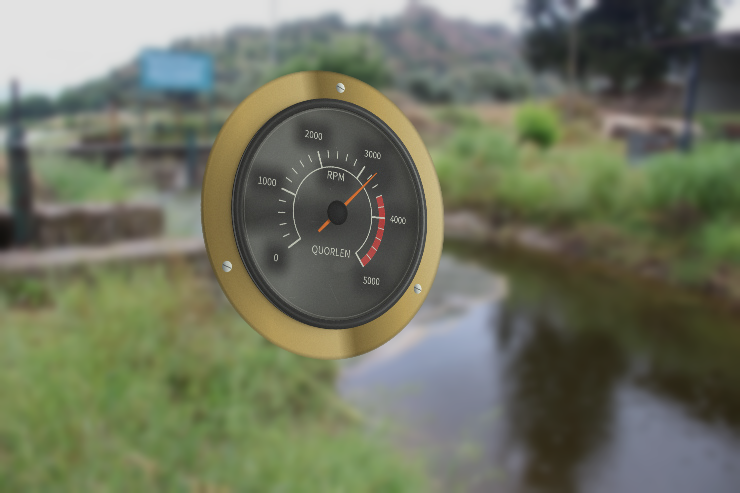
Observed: 3200; rpm
